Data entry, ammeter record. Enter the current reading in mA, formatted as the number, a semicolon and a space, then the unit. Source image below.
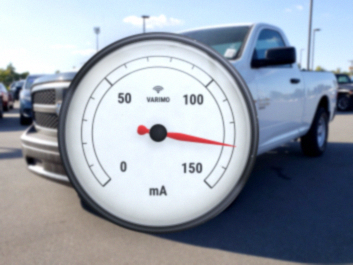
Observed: 130; mA
